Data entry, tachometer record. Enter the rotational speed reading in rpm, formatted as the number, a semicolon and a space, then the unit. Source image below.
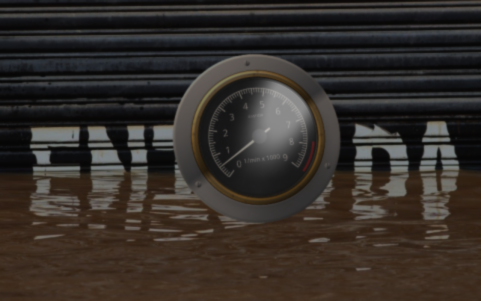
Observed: 500; rpm
